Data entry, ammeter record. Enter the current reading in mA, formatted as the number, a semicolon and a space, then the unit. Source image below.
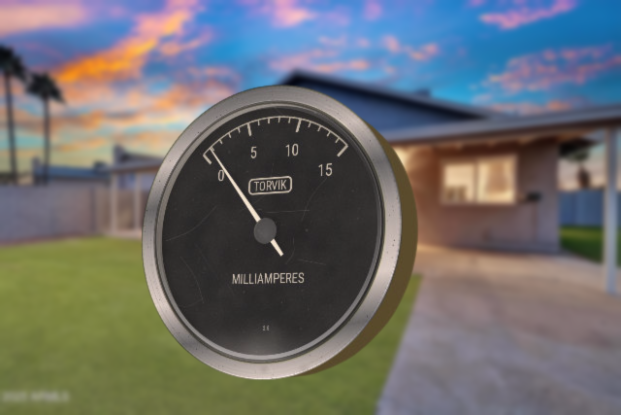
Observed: 1; mA
